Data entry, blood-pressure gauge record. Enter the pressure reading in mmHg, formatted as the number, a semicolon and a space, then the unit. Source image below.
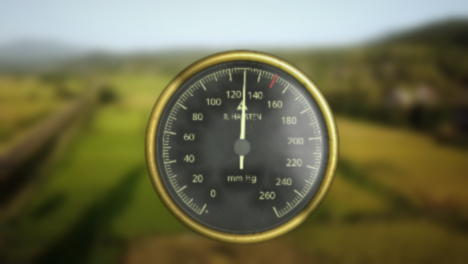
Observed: 130; mmHg
